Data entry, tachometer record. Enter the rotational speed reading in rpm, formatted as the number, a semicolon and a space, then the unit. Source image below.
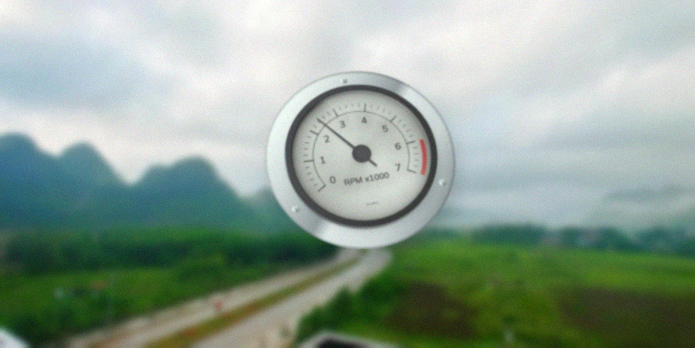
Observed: 2400; rpm
